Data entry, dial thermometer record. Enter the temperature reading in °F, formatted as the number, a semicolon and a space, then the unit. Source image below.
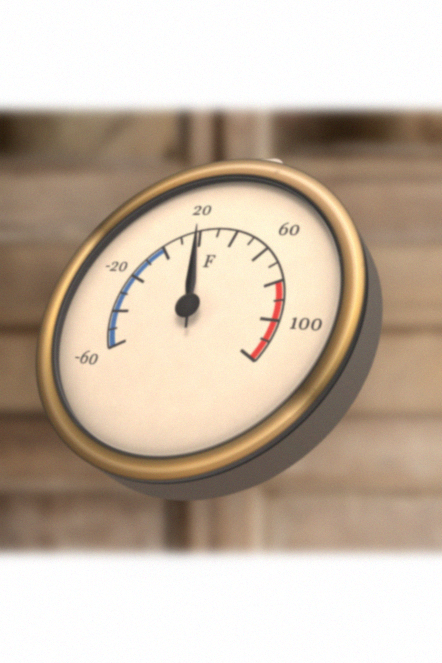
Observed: 20; °F
